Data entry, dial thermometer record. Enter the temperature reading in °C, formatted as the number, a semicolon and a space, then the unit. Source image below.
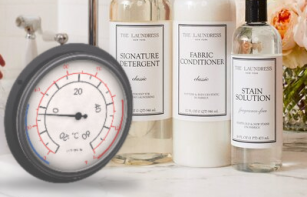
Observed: -2.5; °C
